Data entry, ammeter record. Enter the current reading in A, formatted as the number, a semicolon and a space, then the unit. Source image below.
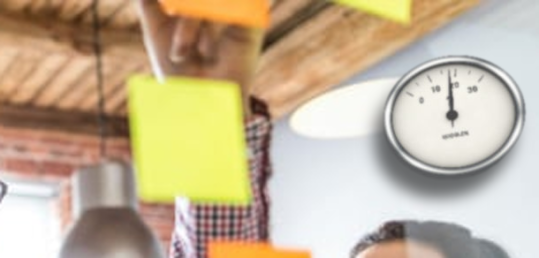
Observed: 17.5; A
